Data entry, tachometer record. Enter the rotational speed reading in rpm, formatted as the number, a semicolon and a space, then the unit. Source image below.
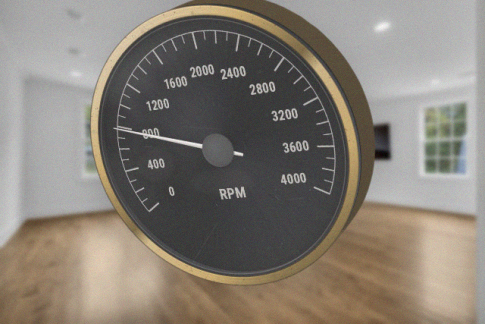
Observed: 800; rpm
